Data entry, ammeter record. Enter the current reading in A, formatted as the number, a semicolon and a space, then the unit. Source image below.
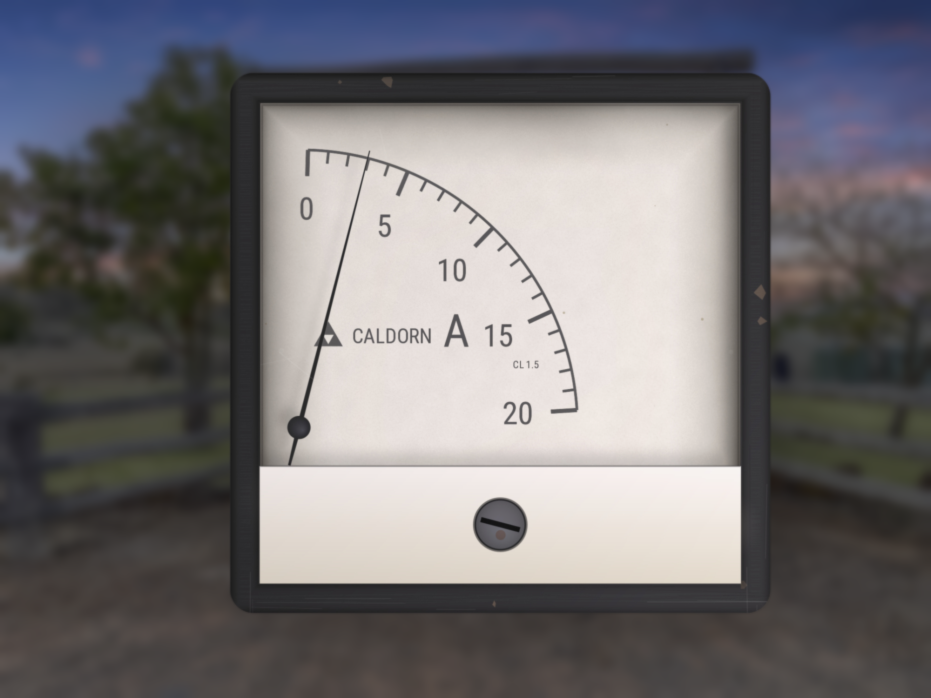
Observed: 3; A
